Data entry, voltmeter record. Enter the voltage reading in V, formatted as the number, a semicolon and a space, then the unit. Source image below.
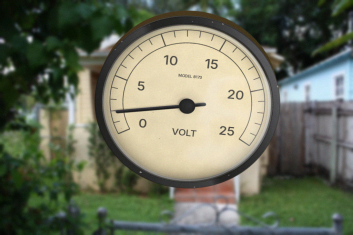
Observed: 2; V
